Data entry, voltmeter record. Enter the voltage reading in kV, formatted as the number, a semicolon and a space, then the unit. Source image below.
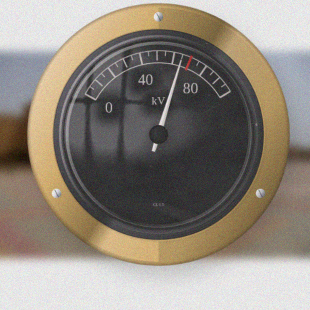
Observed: 65; kV
